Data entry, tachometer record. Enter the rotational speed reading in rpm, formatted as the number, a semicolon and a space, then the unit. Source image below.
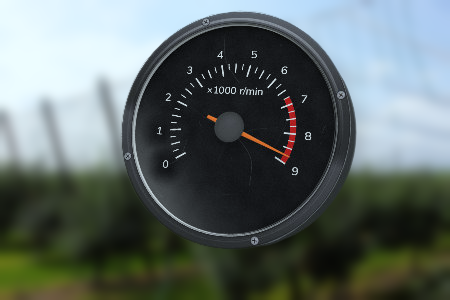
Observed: 8750; rpm
